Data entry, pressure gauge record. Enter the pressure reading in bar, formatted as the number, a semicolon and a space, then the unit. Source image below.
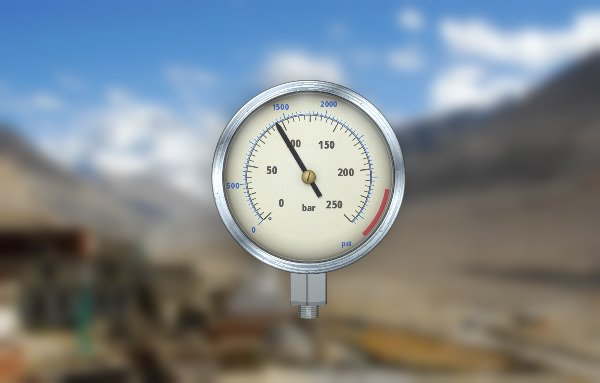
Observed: 95; bar
